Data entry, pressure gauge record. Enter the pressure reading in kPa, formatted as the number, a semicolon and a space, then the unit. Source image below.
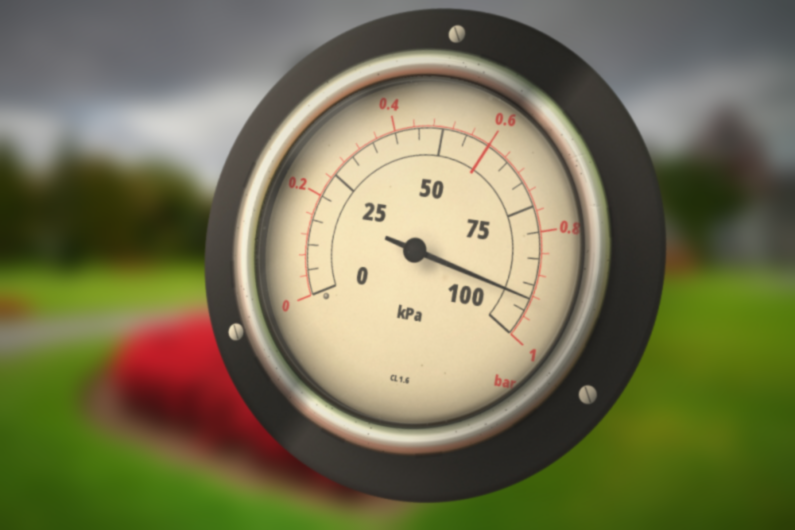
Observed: 92.5; kPa
